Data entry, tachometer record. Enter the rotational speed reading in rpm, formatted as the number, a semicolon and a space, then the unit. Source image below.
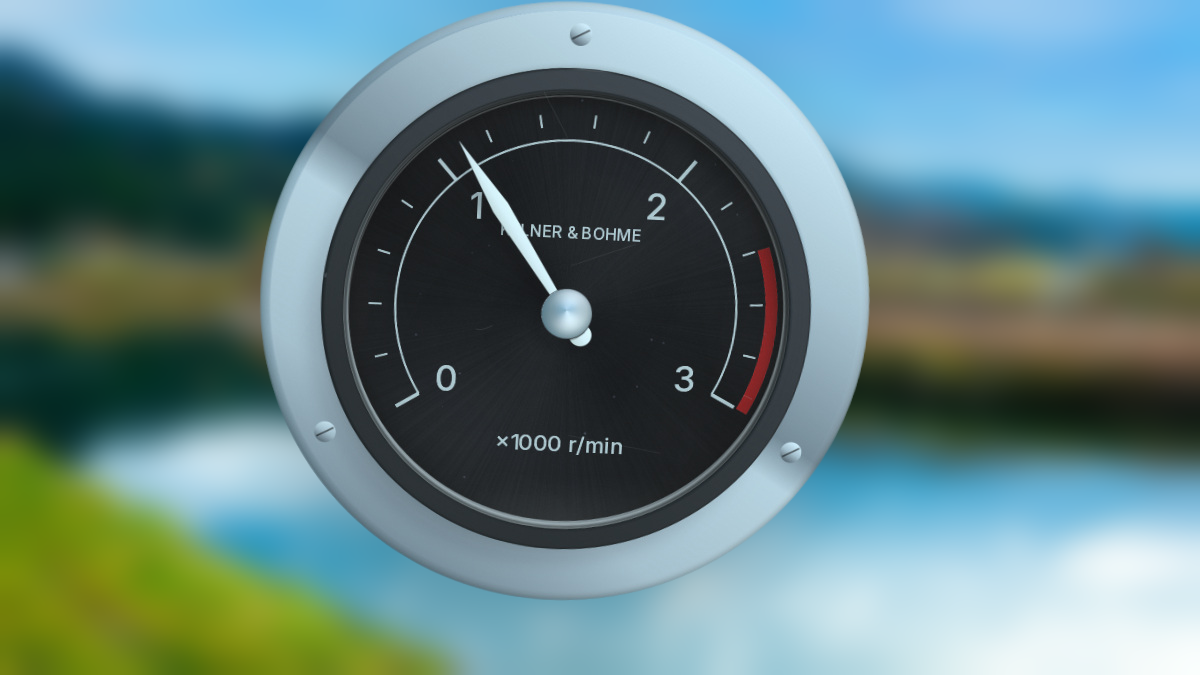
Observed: 1100; rpm
